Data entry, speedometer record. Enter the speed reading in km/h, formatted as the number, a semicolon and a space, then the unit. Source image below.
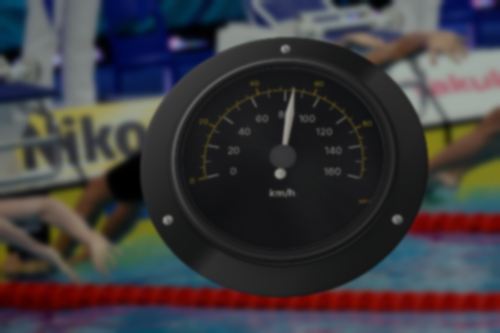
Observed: 85; km/h
